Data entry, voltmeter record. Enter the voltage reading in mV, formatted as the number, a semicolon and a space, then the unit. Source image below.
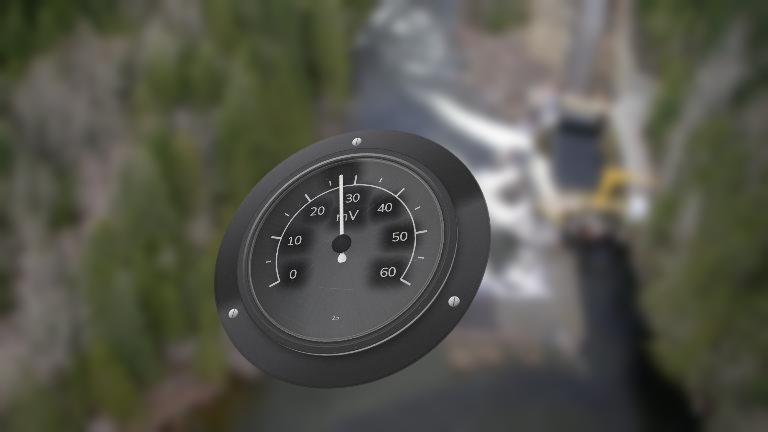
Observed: 27.5; mV
